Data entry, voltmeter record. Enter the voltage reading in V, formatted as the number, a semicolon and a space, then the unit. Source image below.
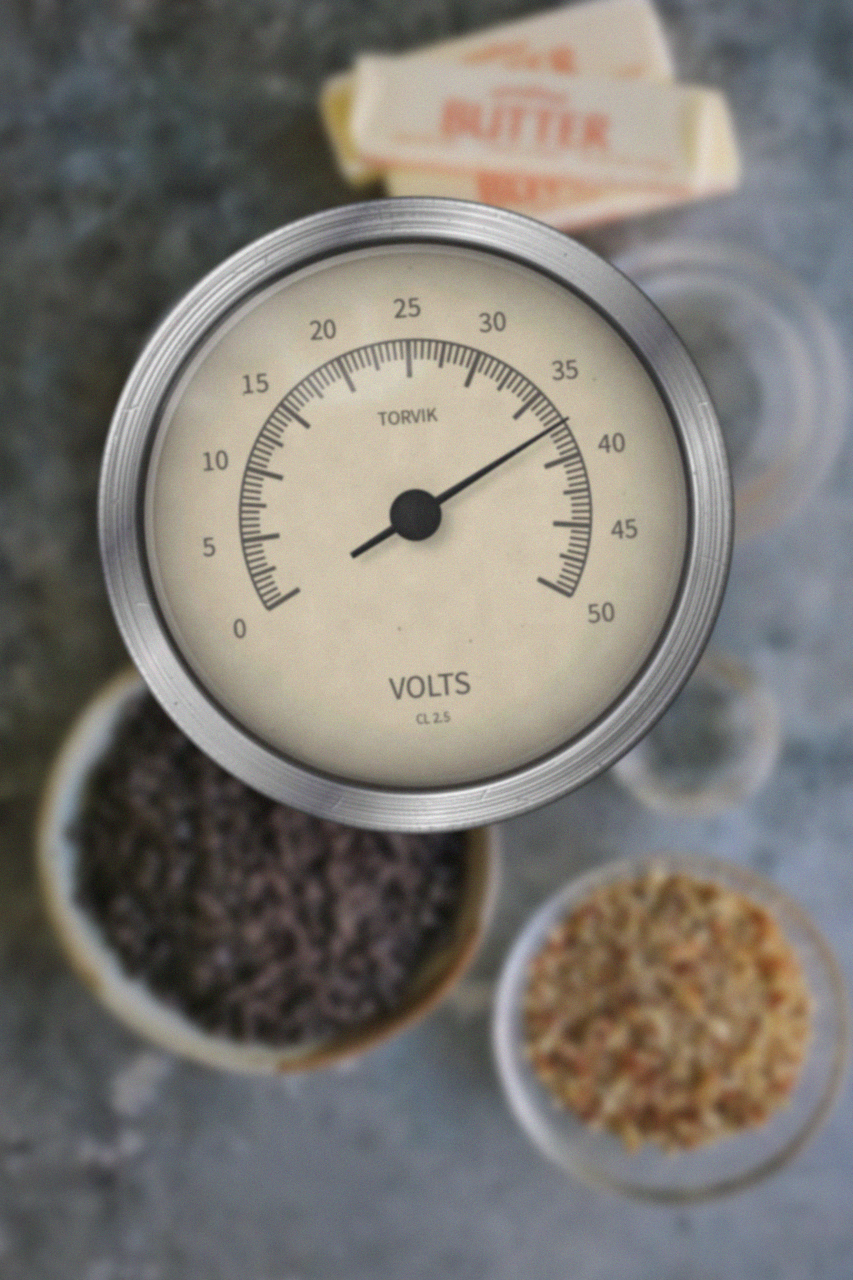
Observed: 37.5; V
